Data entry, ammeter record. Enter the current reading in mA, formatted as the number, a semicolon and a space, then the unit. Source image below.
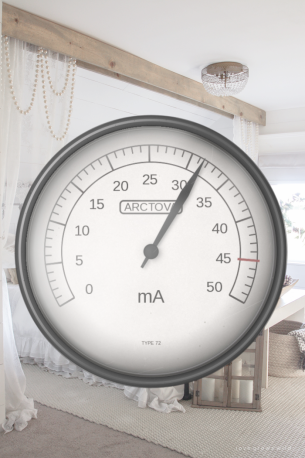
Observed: 31.5; mA
